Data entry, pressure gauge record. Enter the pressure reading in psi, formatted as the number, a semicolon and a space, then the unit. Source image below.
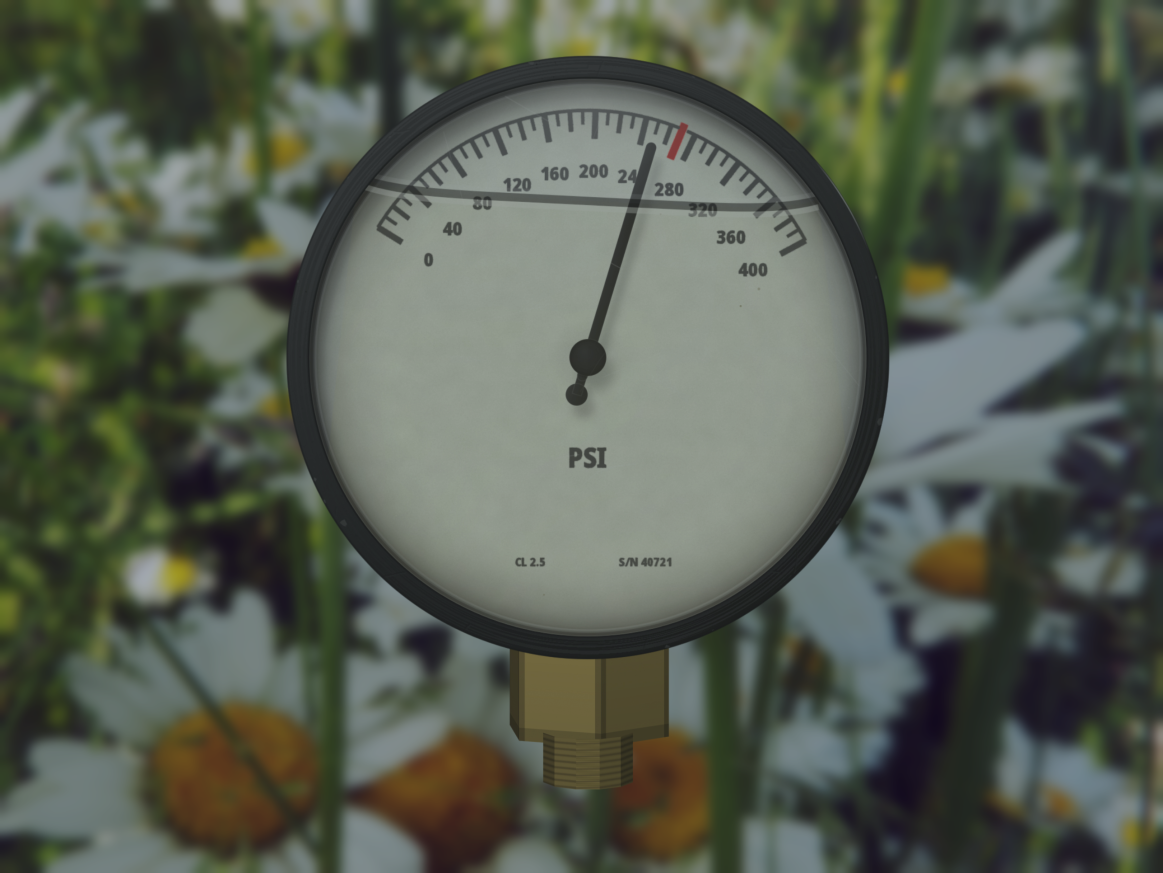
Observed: 250; psi
